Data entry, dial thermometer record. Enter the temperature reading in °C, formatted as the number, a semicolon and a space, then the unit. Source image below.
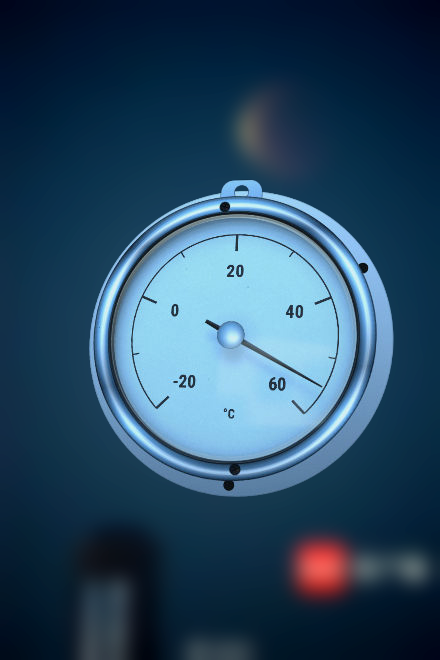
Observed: 55; °C
